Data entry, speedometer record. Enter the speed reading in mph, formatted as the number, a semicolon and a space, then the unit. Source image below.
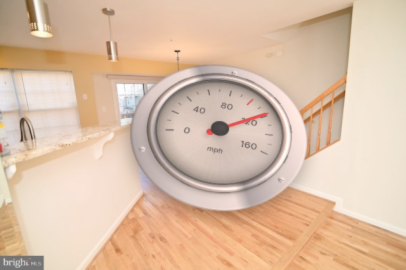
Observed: 120; mph
